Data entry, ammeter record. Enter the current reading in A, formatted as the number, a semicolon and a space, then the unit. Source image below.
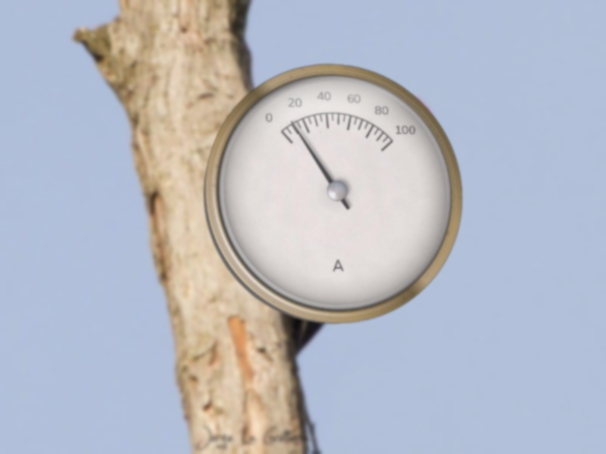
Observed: 10; A
